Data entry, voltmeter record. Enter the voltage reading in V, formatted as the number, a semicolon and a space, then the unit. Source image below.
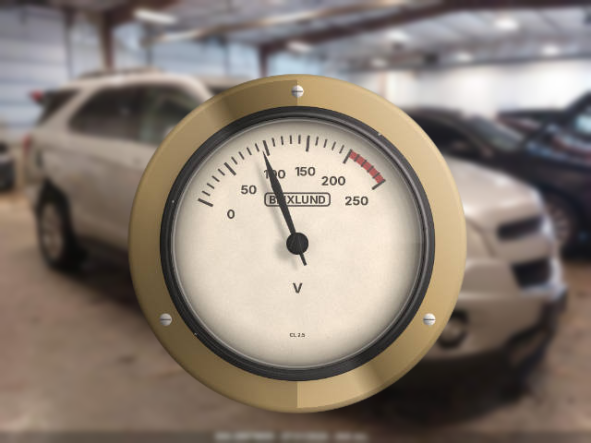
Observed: 95; V
